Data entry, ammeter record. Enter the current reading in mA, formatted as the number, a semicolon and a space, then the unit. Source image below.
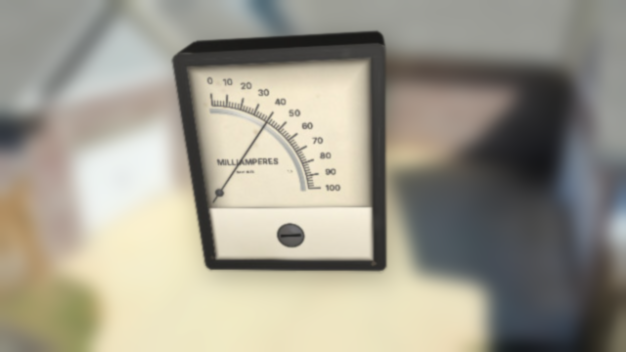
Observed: 40; mA
